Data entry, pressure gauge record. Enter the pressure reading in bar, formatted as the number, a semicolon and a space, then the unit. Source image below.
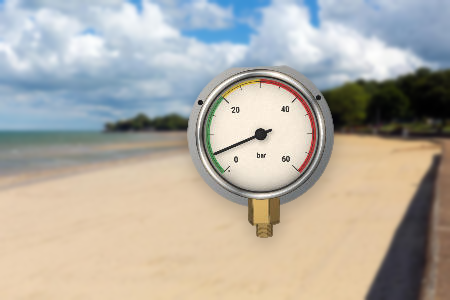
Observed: 5; bar
